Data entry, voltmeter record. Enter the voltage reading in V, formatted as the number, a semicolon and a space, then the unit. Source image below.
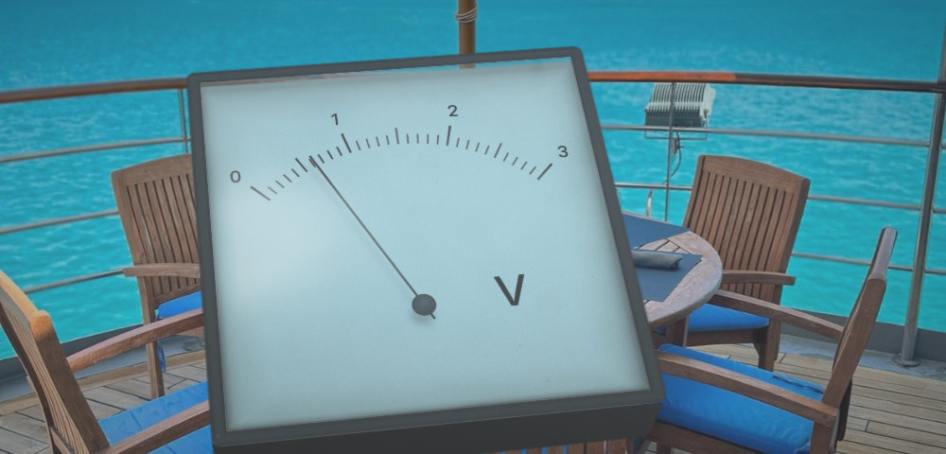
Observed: 0.6; V
